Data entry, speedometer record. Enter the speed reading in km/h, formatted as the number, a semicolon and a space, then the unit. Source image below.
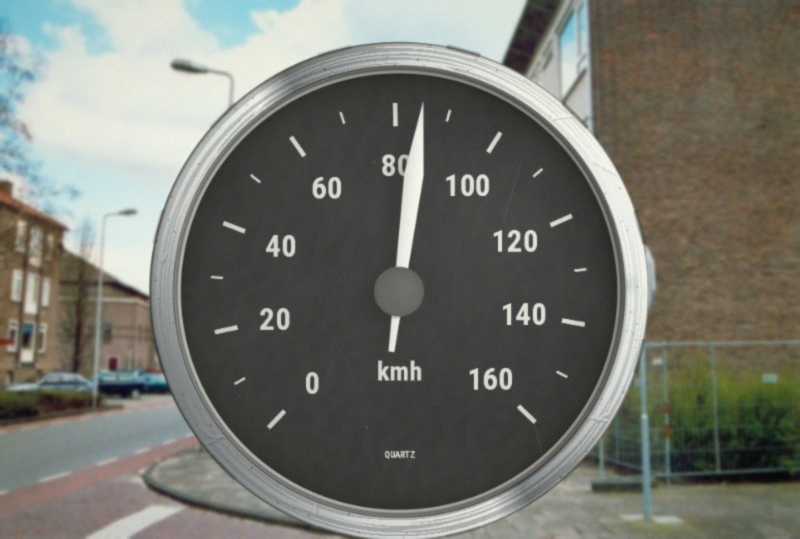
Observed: 85; km/h
